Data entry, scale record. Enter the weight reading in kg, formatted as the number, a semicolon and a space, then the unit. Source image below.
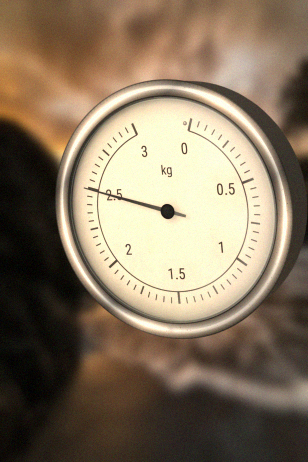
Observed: 2.5; kg
